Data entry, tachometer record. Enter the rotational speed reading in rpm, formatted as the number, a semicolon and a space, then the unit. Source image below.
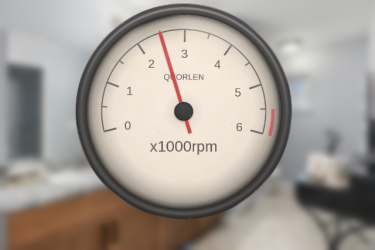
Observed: 2500; rpm
